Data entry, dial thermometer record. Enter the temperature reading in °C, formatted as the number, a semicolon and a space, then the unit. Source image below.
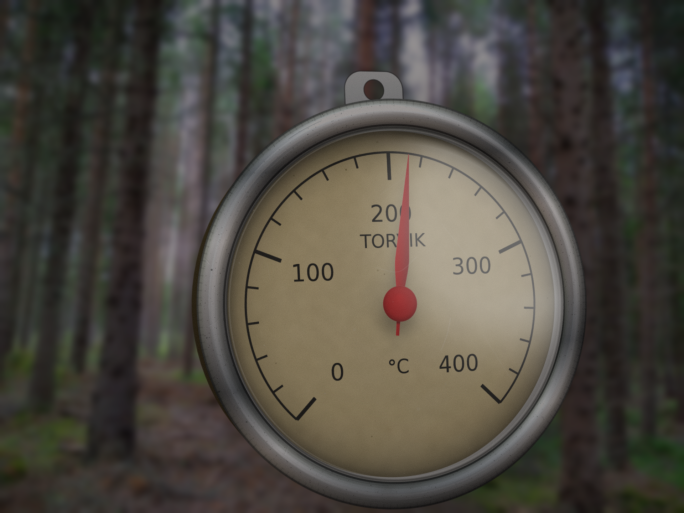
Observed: 210; °C
